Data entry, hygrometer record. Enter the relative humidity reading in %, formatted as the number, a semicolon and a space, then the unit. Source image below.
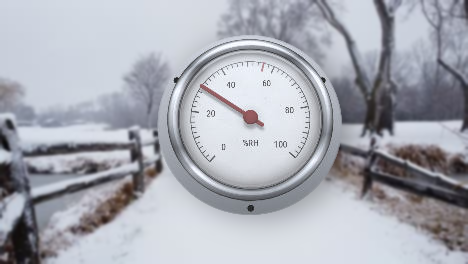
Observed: 30; %
